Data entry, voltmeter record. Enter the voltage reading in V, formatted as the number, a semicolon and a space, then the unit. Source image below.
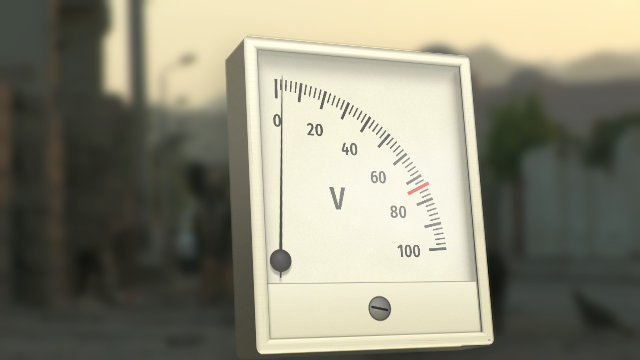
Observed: 2; V
